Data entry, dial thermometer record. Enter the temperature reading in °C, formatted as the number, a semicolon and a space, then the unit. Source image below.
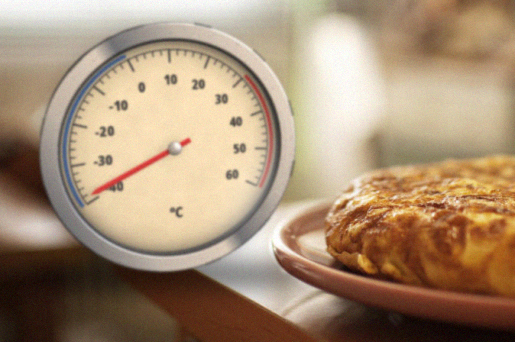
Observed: -38; °C
